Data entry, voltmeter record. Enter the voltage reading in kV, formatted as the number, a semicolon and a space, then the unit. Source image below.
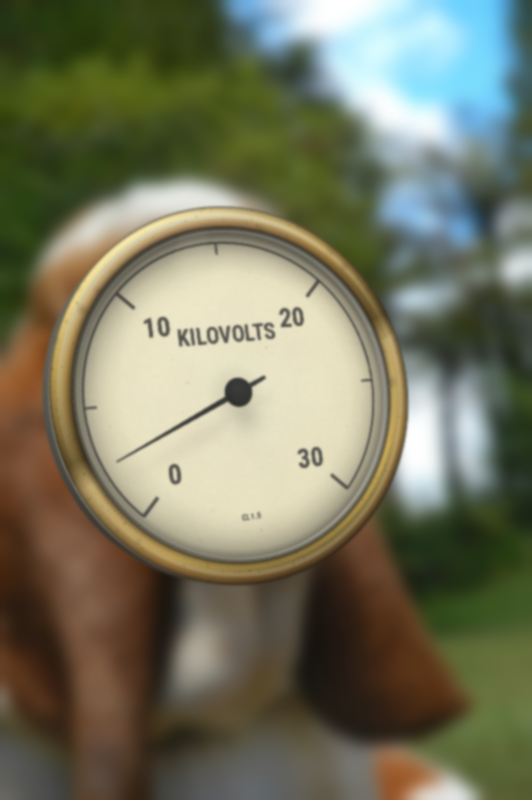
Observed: 2.5; kV
